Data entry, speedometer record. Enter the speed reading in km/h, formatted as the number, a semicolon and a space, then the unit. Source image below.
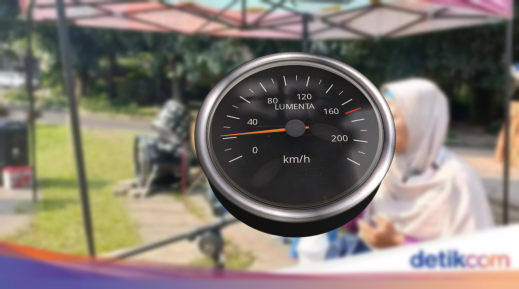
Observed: 20; km/h
